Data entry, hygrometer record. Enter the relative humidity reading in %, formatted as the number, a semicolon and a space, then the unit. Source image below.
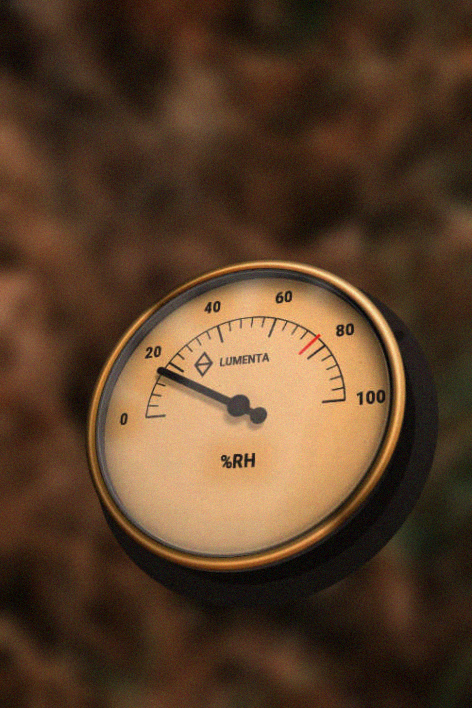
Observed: 16; %
